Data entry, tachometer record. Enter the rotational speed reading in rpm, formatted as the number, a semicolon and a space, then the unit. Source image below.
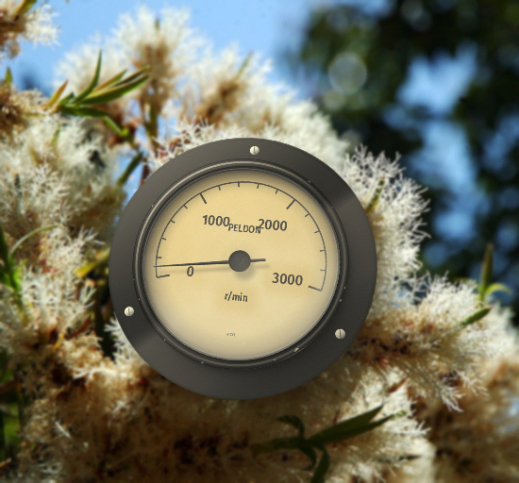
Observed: 100; rpm
